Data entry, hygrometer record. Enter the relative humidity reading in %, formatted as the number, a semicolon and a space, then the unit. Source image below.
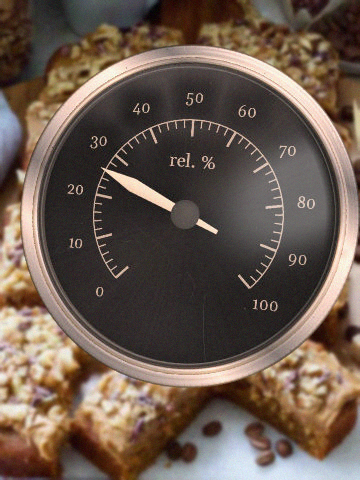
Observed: 26; %
